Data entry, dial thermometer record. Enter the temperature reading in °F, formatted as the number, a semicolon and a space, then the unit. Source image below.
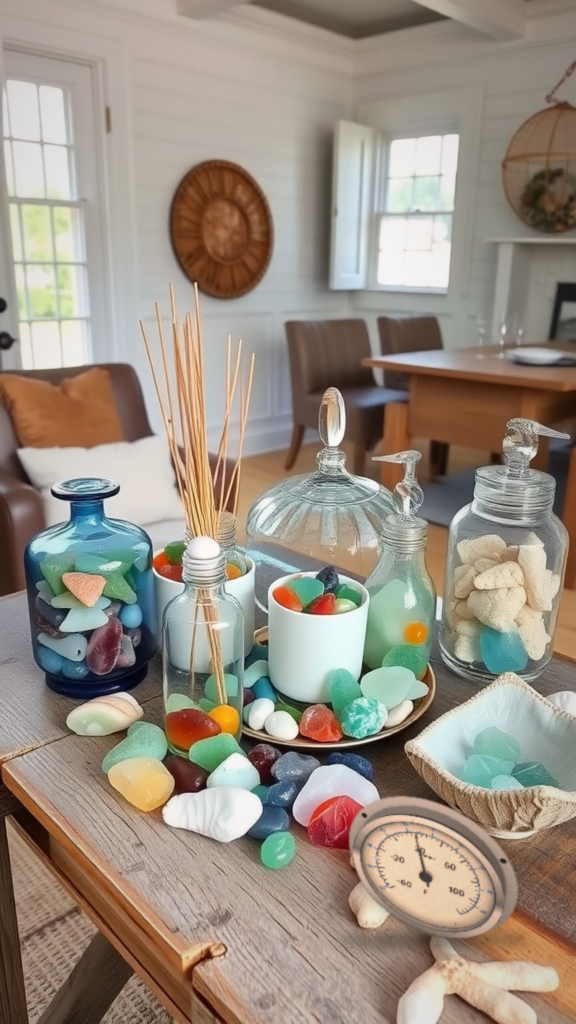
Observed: 20; °F
